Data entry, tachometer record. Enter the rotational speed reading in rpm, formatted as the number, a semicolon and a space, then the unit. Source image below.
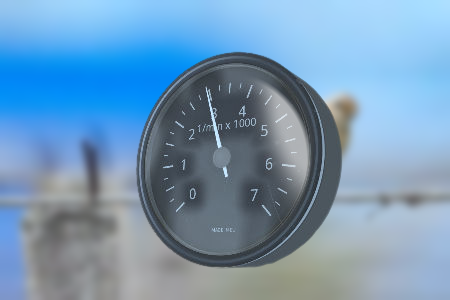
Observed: 3000; rpm
